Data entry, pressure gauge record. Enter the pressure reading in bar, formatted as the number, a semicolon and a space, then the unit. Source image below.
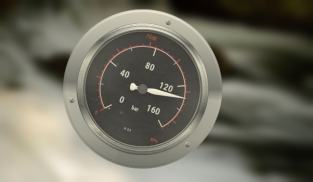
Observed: 130; bar
